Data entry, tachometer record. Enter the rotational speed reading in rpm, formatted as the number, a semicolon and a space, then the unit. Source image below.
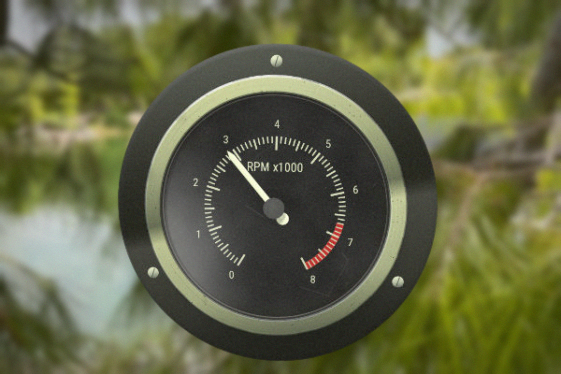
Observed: 2900; rpm
